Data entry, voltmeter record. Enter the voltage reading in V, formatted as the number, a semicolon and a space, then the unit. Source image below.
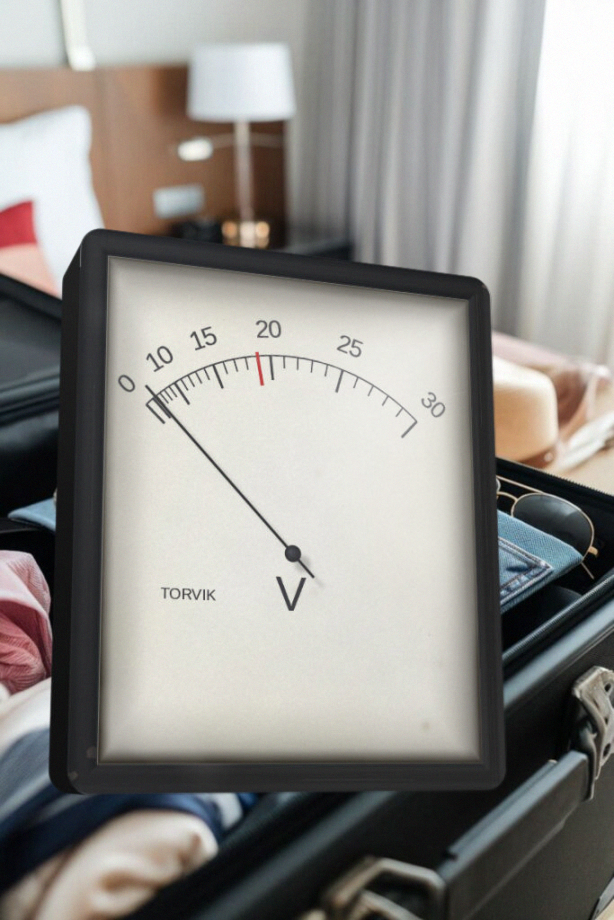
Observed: 5; V
